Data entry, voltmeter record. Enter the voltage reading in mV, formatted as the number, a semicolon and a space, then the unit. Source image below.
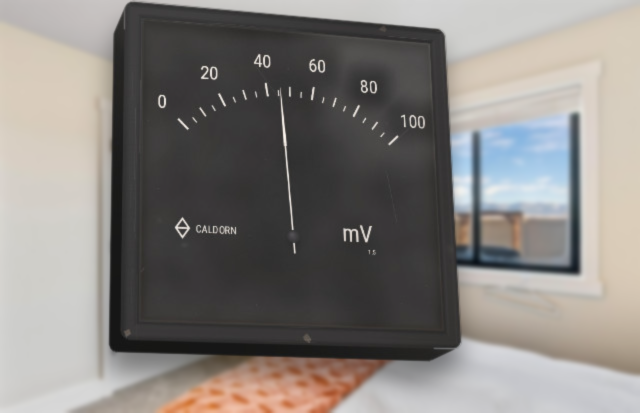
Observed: 45; mV
